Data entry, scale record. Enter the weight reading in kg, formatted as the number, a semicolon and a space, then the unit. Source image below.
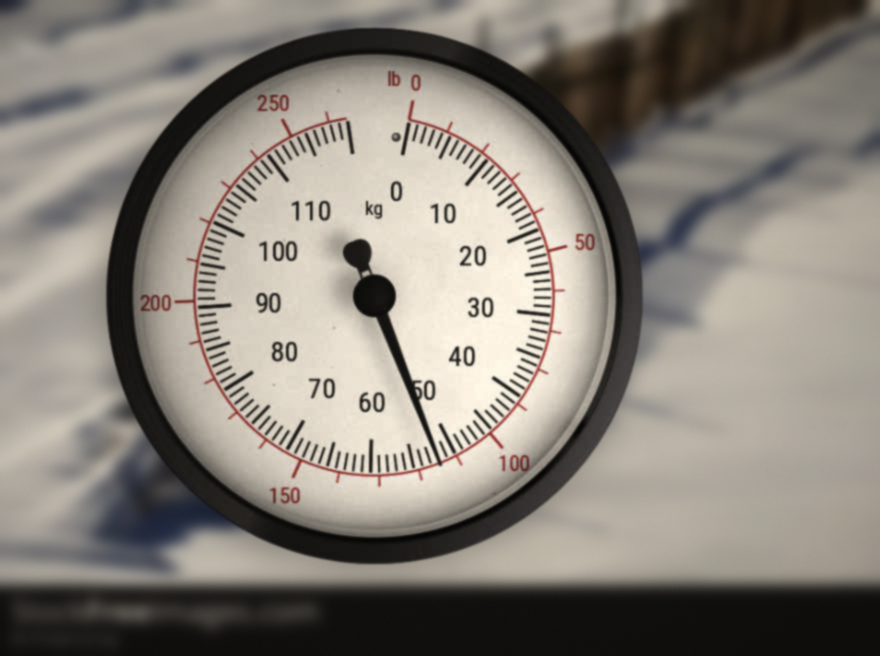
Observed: 52; kg
